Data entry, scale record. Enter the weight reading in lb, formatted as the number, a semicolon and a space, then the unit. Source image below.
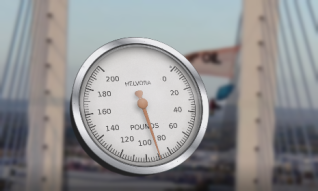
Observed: 90; lb
